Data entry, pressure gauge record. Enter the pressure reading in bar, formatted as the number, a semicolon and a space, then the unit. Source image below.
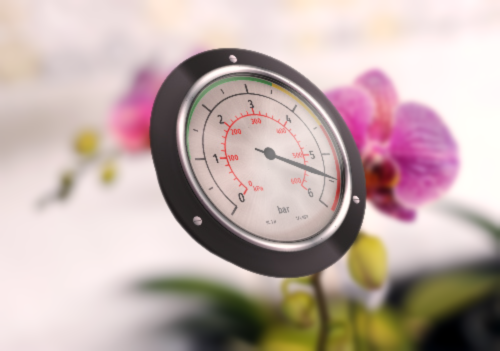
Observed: 5.5; bar
